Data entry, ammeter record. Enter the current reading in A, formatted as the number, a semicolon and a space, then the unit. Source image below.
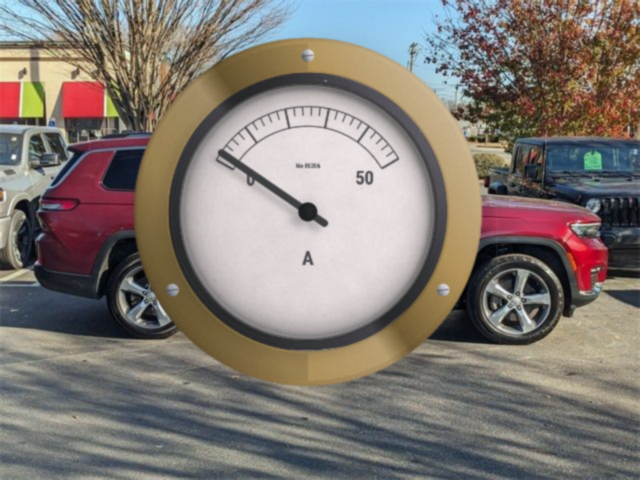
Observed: 2; A
